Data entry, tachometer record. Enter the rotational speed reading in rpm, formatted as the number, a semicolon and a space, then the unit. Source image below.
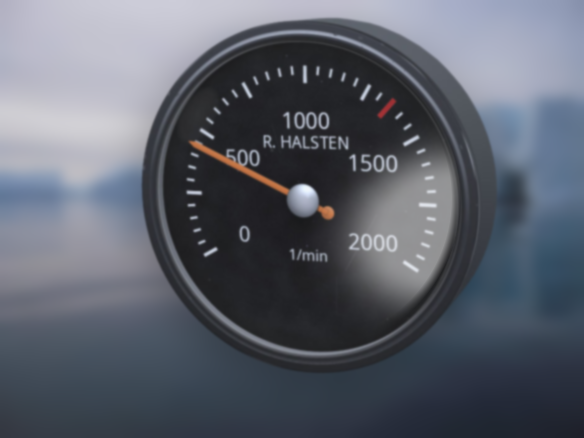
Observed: 450; rpm
